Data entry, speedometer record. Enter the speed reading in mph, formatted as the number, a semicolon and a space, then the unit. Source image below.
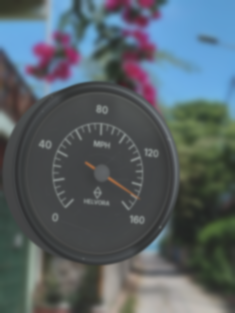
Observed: 150; mph
